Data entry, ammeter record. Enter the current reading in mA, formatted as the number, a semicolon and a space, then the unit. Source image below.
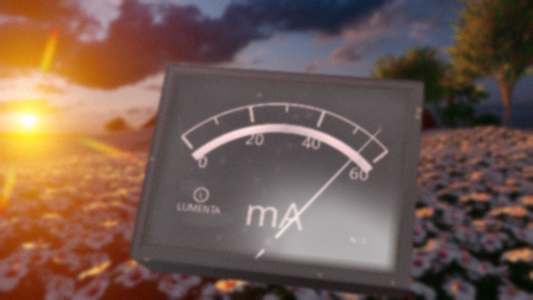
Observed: 55; mA
